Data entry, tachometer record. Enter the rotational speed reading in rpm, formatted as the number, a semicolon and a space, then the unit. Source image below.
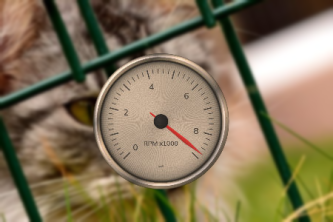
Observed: 8800; rpm
